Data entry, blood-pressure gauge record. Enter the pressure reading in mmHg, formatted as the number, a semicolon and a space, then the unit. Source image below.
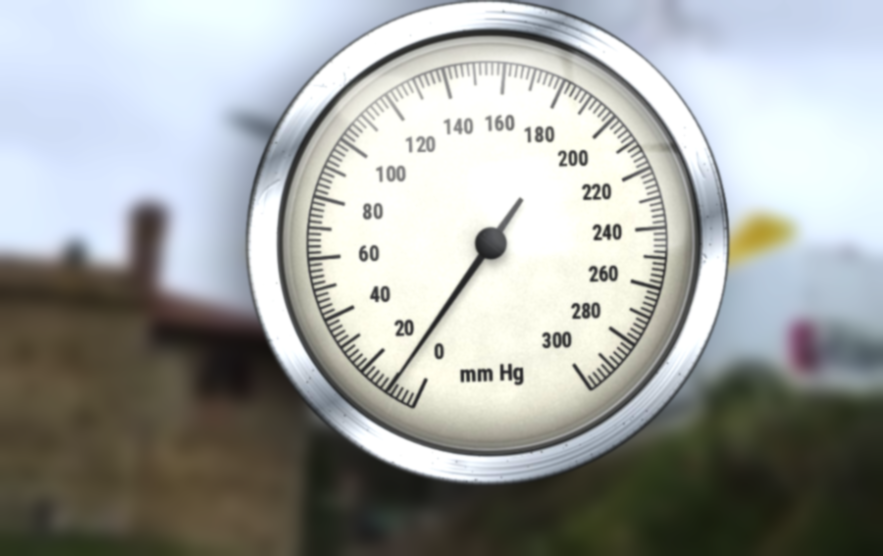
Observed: 10; mmHg
